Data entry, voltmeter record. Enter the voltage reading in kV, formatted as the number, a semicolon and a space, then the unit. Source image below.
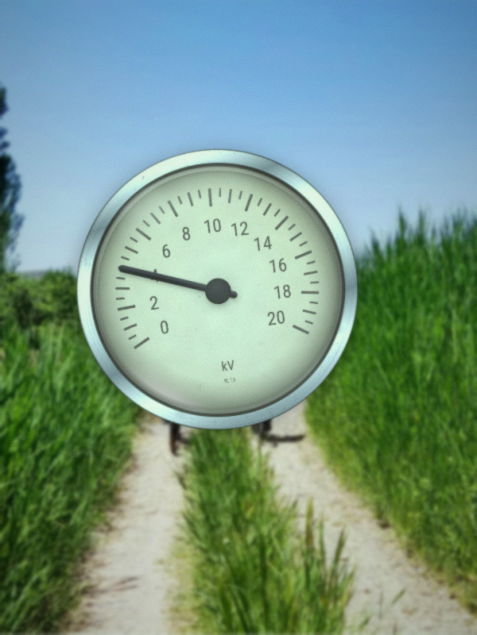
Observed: 4; kV
